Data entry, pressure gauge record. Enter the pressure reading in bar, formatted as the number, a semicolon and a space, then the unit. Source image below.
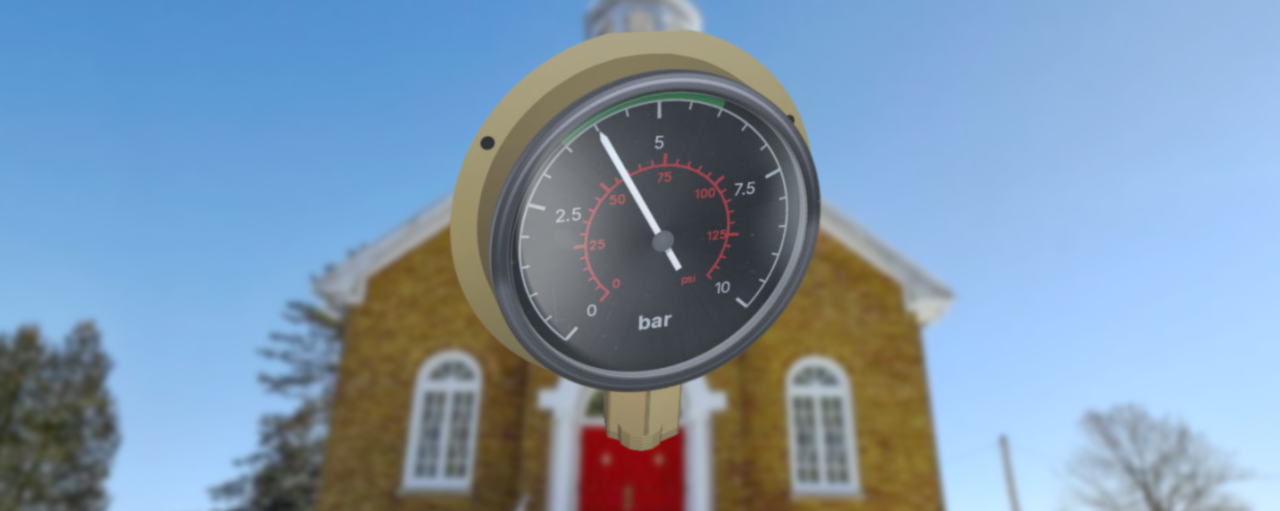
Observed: 4; bar
